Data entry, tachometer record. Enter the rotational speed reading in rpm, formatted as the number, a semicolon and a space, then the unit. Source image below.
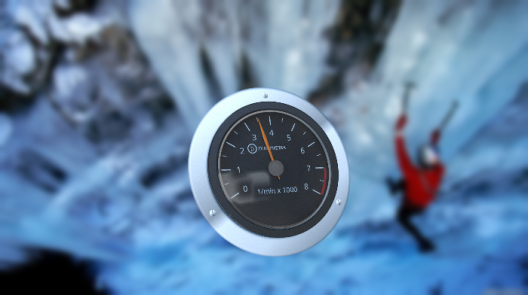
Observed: 3500; rpm
